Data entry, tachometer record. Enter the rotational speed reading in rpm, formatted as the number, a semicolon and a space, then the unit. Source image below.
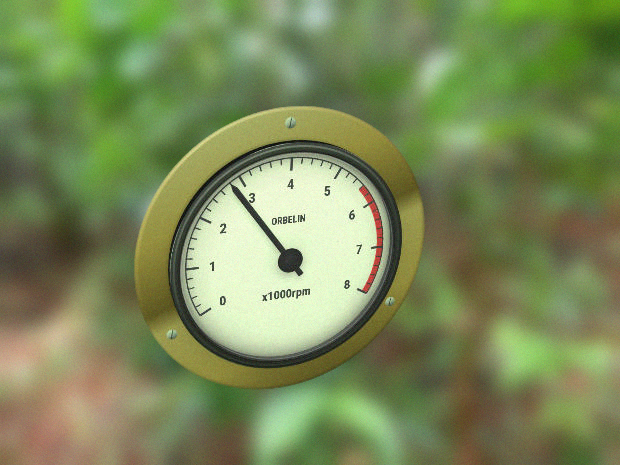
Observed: 2800; rpm
